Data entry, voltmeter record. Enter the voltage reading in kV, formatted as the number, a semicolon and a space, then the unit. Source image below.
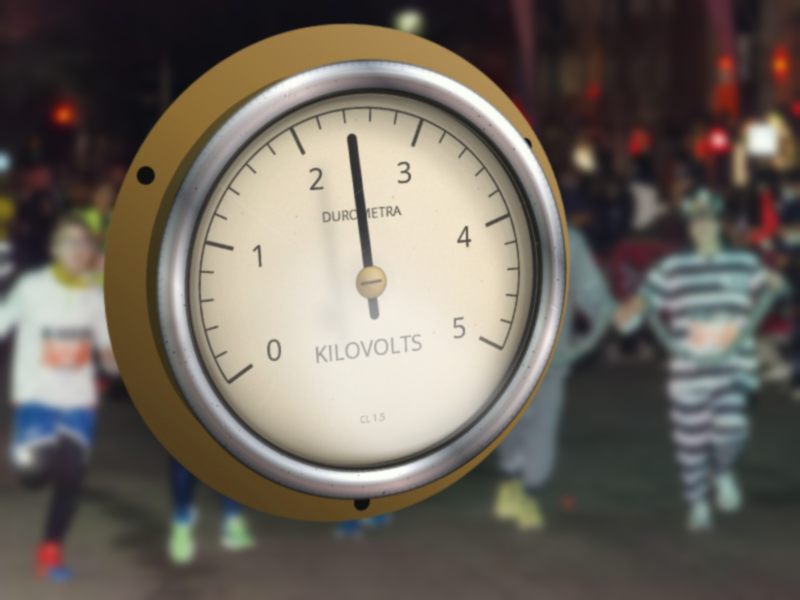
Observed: 2.4; kV
